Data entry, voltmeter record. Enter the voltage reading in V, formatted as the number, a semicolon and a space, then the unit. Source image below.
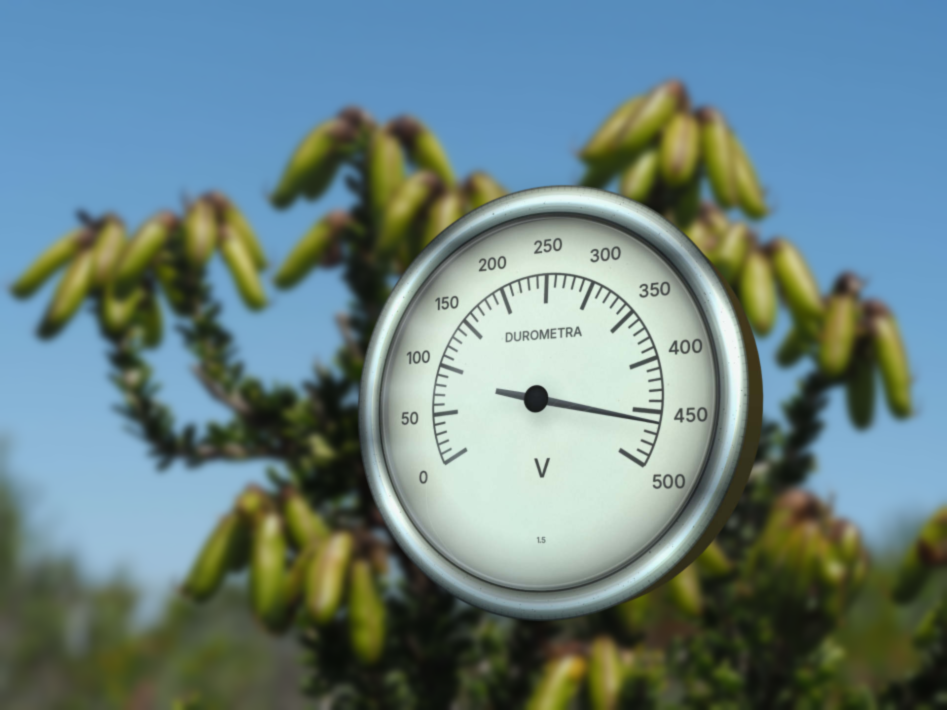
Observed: 460; V
